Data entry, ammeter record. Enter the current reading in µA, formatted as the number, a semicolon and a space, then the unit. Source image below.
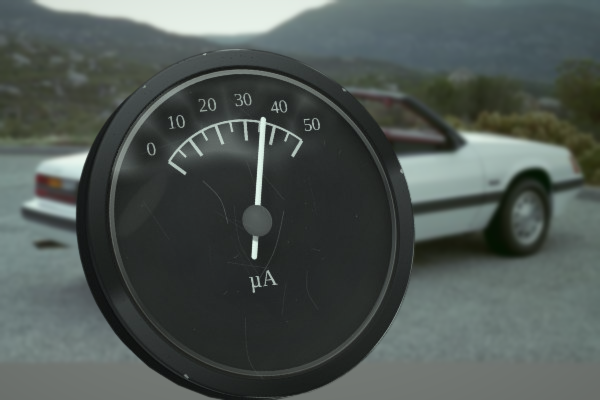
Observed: 35; µA
